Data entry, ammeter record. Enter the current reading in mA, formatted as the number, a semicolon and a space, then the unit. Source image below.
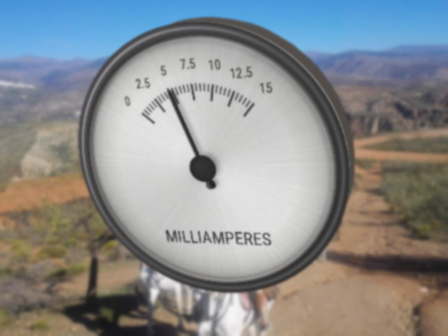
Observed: 5; mA
